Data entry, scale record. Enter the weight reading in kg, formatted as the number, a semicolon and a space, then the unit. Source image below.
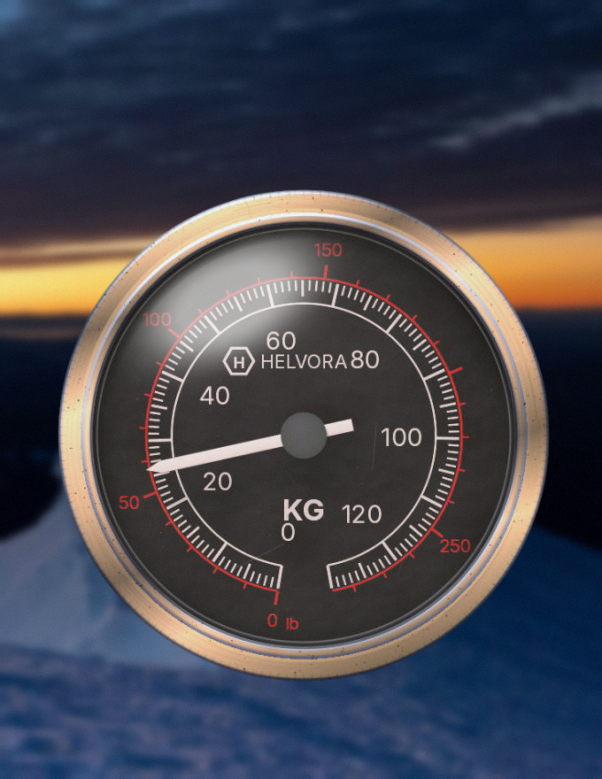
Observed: 26; kg
